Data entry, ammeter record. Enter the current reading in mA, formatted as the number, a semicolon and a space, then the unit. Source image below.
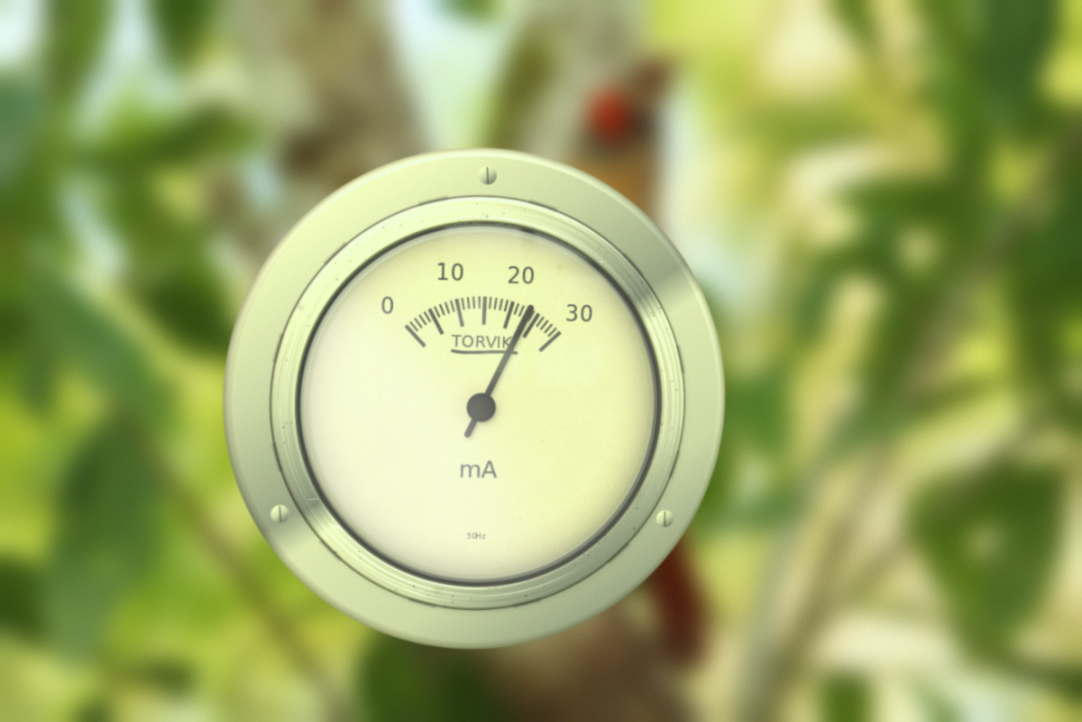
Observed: 23; mA
